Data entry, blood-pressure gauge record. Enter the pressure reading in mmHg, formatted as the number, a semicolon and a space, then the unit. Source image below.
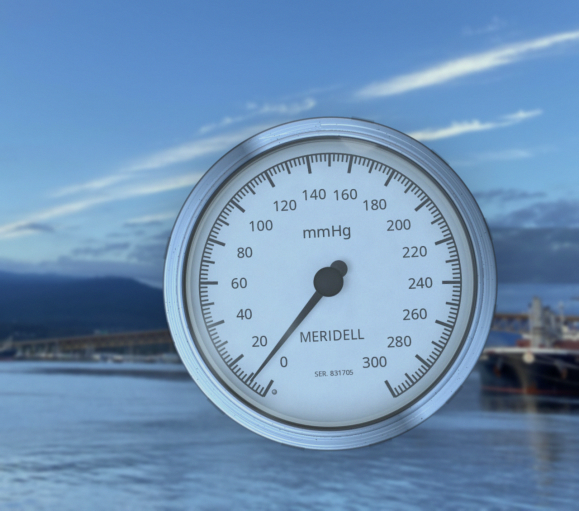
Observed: 8; mmHg
